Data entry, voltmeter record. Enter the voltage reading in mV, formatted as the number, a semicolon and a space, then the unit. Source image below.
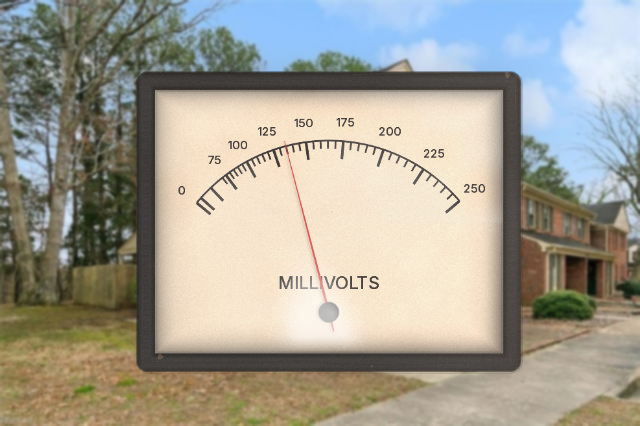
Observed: 135; mV
